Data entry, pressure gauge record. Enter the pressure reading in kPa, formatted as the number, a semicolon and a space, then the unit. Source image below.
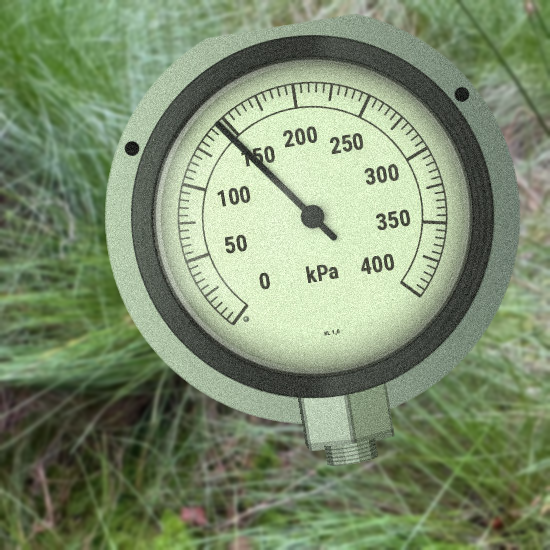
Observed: 145; kPa
